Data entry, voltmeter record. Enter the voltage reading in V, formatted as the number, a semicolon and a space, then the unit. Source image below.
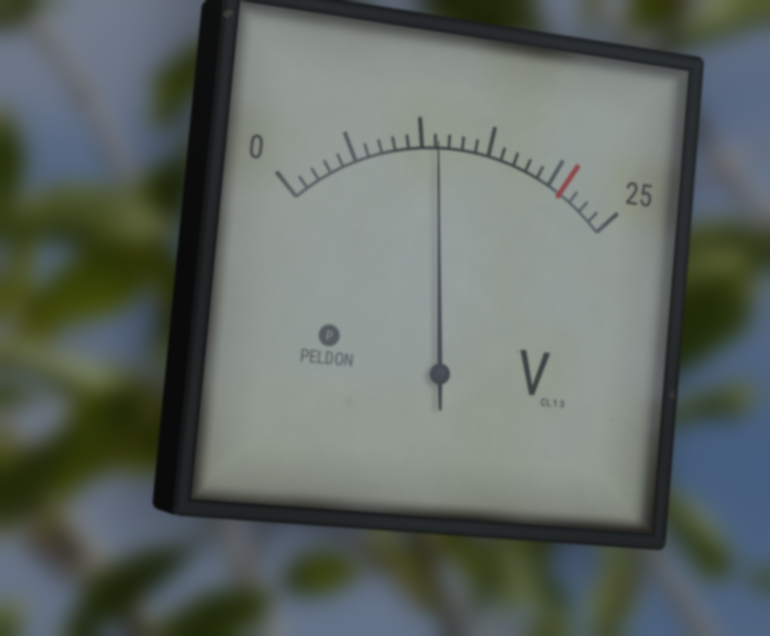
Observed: 11; V
